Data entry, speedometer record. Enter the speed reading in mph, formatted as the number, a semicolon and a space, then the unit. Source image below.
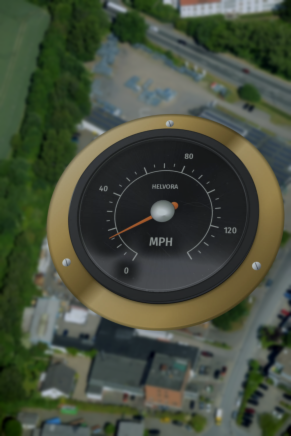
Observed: 15; mph
